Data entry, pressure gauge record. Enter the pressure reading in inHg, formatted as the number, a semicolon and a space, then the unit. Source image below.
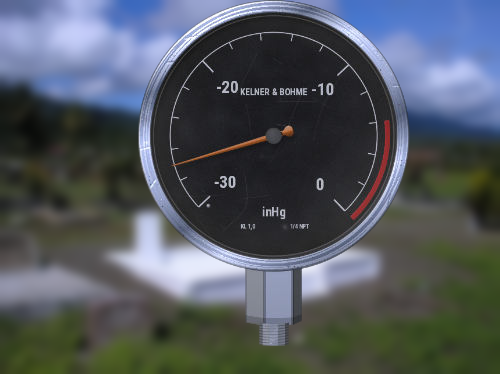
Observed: -27; inHg
